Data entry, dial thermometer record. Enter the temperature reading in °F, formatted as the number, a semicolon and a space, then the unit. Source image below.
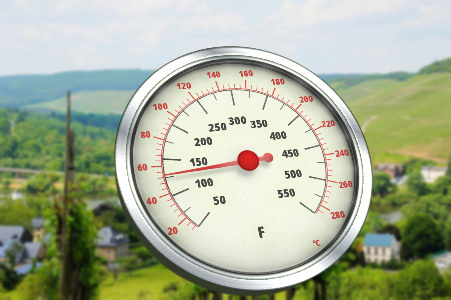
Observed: 125; °F
